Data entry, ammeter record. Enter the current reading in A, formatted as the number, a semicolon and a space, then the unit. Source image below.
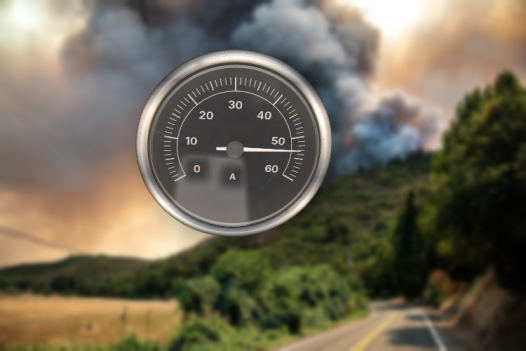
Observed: 53; A
